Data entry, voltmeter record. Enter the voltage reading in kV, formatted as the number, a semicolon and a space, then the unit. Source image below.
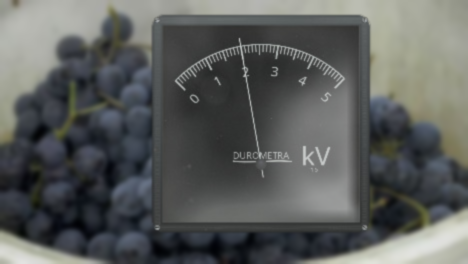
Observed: 2; kV
